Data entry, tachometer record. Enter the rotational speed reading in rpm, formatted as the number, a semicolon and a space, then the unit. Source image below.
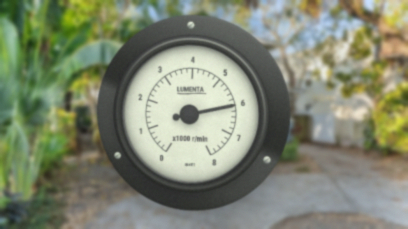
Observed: 6000; rpm
